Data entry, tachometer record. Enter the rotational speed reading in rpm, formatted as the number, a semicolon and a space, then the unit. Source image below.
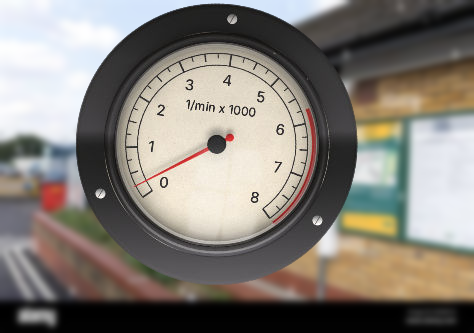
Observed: 250; rpm
